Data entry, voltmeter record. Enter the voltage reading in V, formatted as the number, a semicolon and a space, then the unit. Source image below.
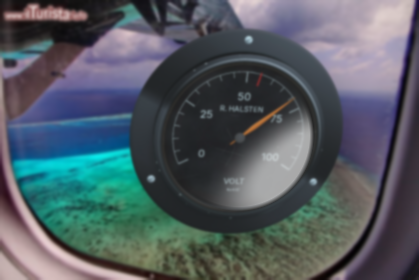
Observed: 70; V
